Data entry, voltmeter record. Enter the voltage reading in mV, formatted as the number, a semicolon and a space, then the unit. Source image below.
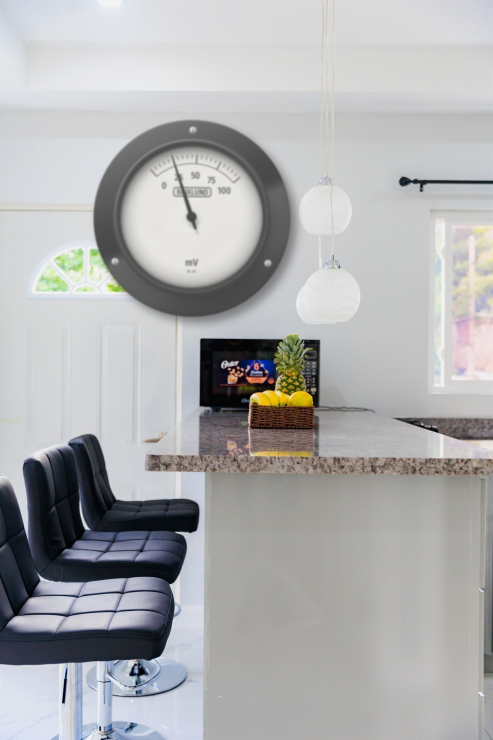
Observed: 25; mV
